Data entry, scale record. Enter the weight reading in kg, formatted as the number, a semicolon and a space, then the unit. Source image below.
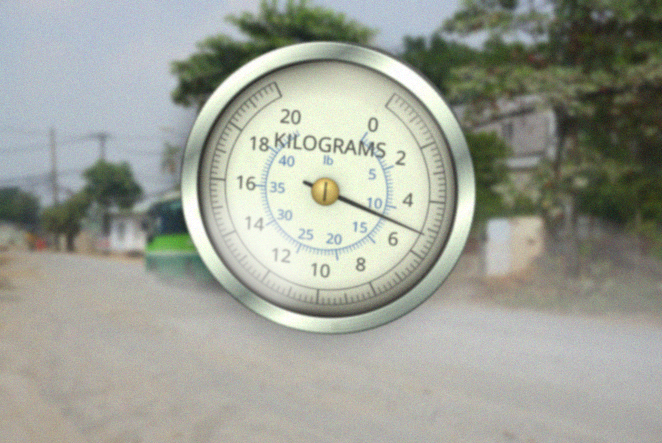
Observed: 5.2; kg
